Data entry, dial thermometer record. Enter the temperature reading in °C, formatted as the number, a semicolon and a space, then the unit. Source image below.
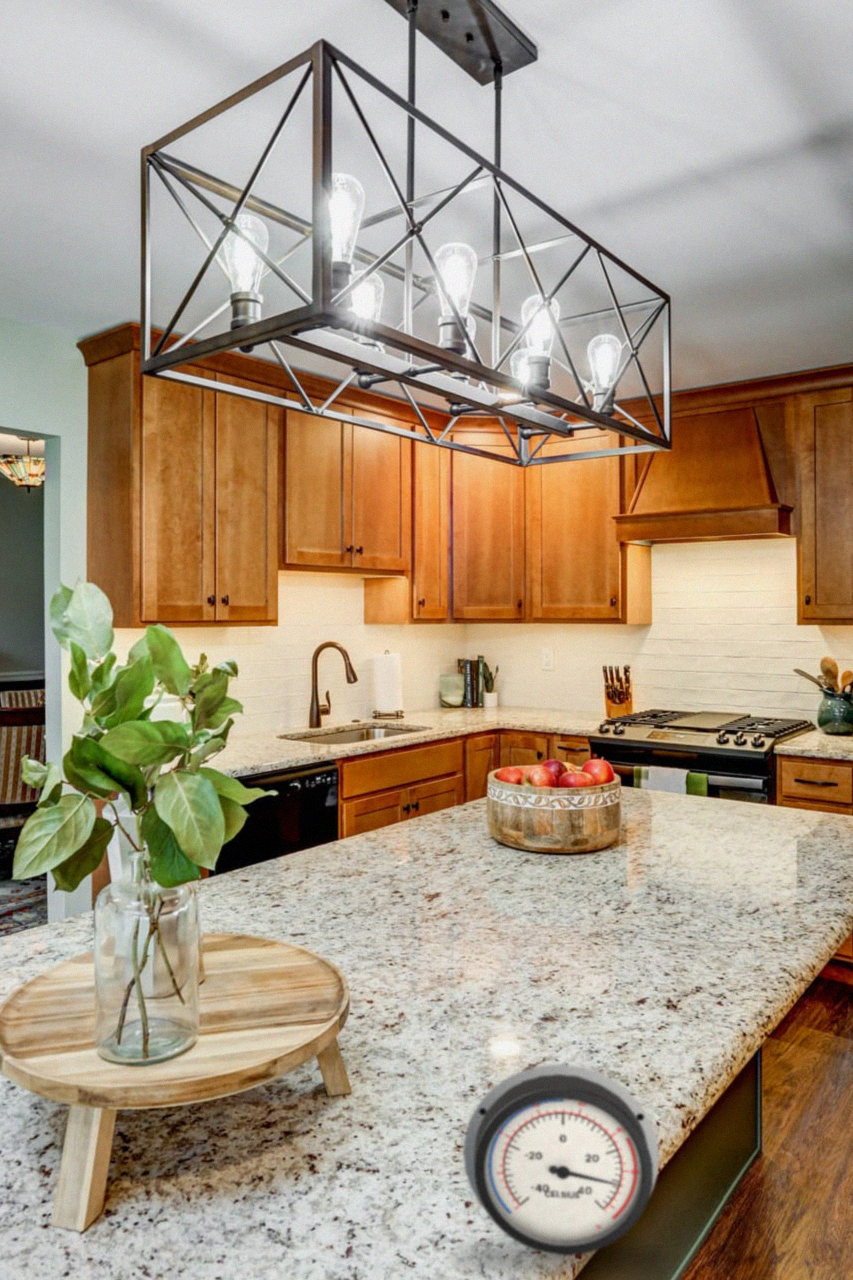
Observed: 30; °C
